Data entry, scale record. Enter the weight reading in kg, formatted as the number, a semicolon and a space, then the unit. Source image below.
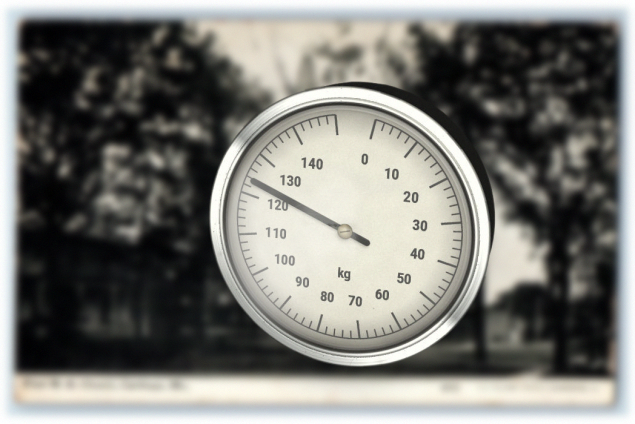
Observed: 124; kg
